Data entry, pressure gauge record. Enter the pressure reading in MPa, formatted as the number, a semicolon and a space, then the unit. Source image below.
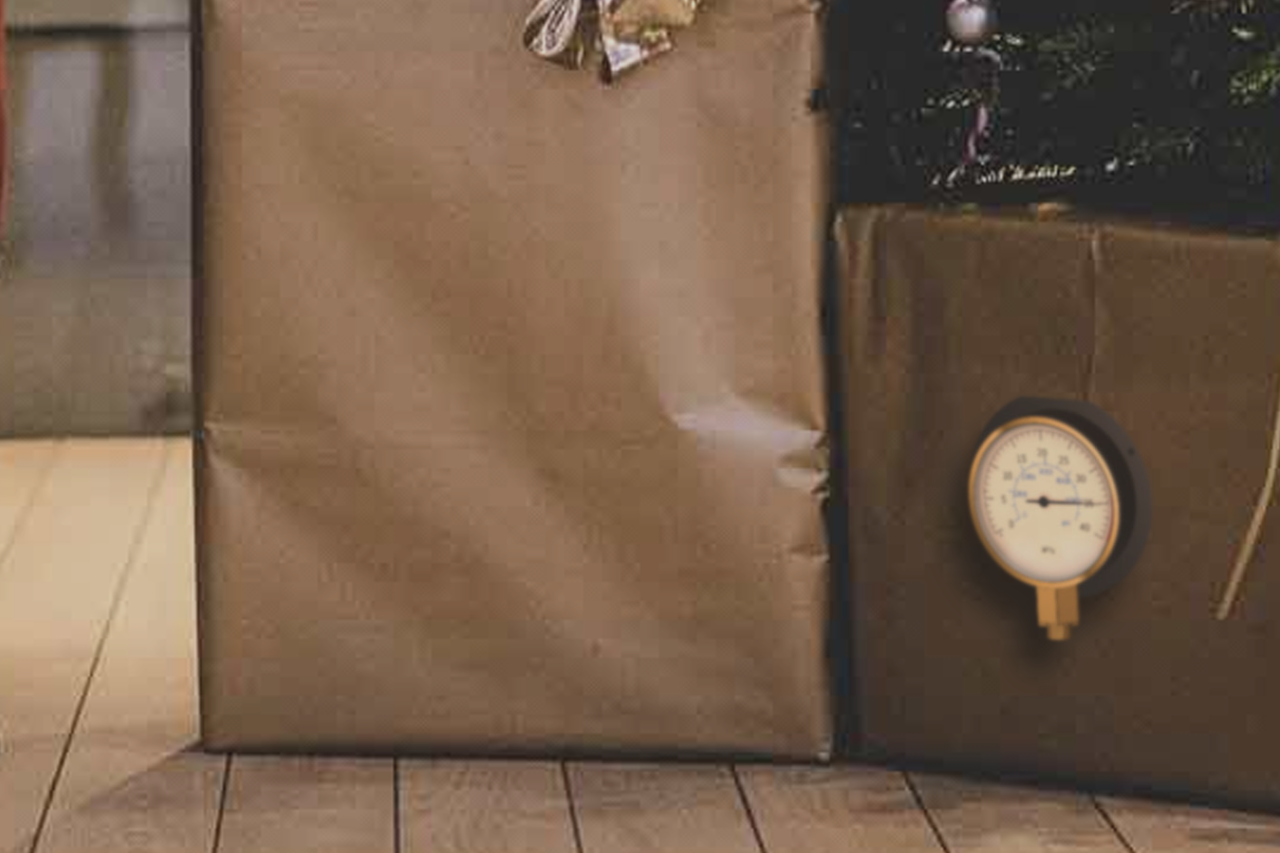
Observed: 35; MPa
